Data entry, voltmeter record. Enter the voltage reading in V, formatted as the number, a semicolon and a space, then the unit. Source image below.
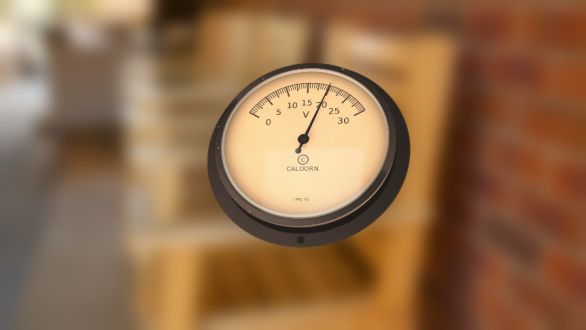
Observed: 20; V
